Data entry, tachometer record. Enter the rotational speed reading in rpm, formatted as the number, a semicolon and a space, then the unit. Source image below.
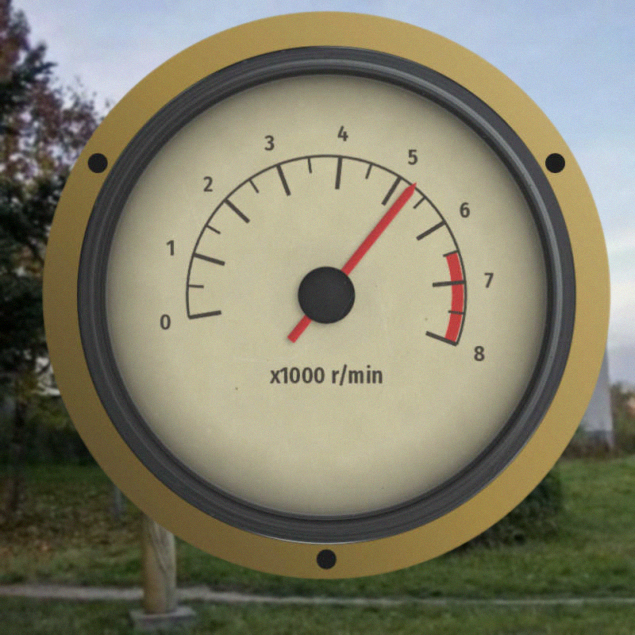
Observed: 5250; rpm
